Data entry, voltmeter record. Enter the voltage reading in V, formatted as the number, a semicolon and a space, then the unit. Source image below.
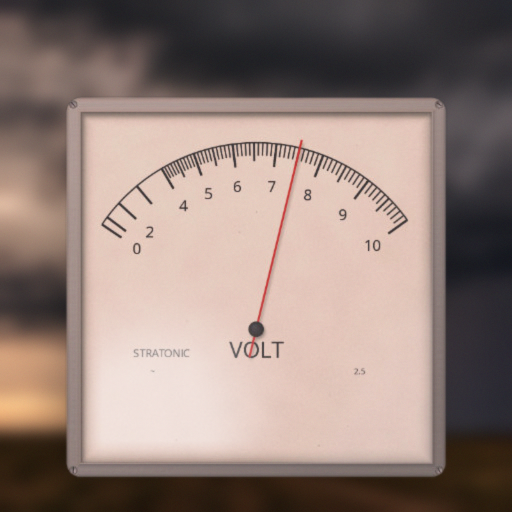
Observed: 7.5; V
